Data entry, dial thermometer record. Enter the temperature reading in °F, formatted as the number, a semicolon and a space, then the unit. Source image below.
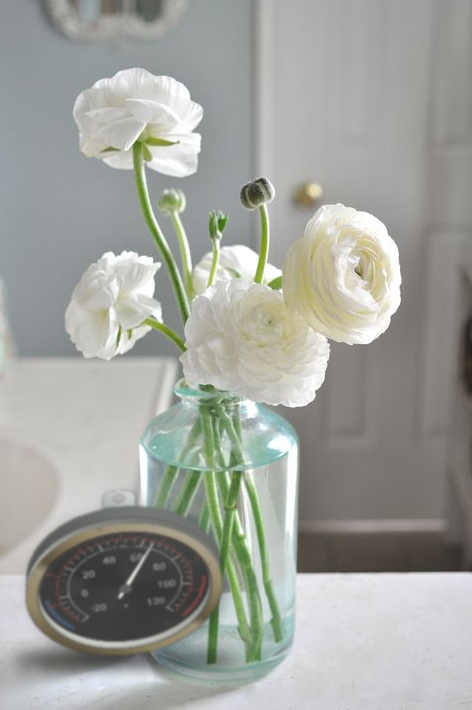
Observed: 64; °F
